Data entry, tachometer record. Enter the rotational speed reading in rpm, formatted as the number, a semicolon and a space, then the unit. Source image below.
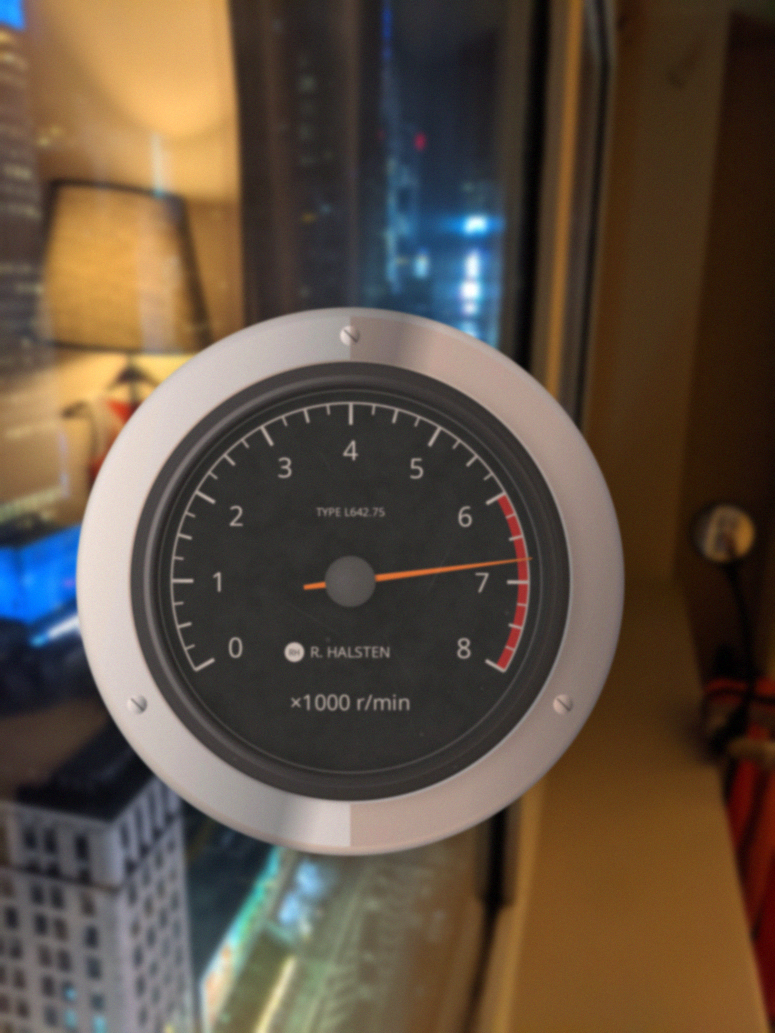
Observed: 6750; rpm
